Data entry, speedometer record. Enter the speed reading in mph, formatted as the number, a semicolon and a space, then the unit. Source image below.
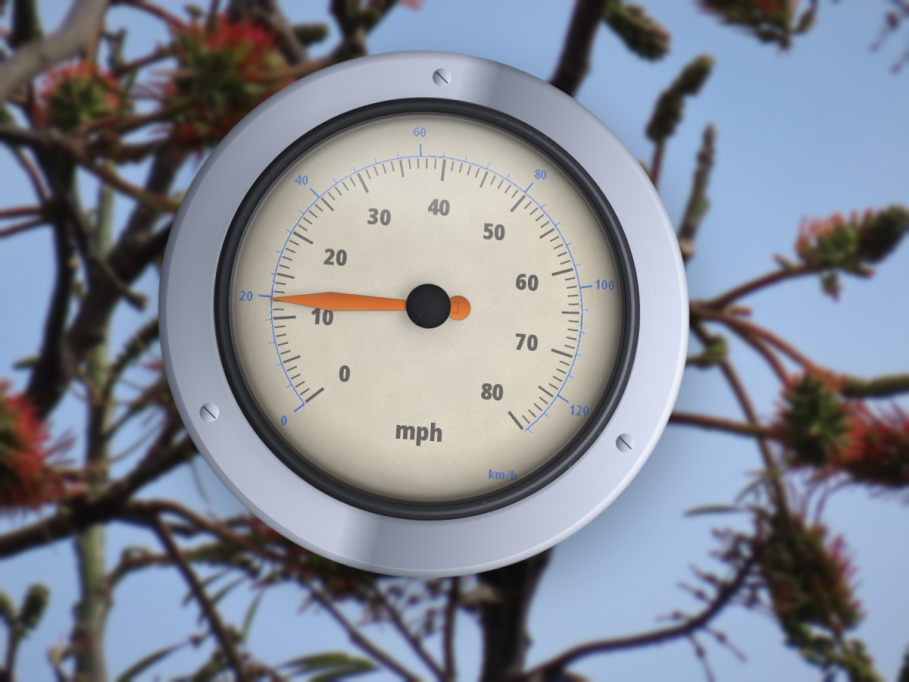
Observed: 12; mph
